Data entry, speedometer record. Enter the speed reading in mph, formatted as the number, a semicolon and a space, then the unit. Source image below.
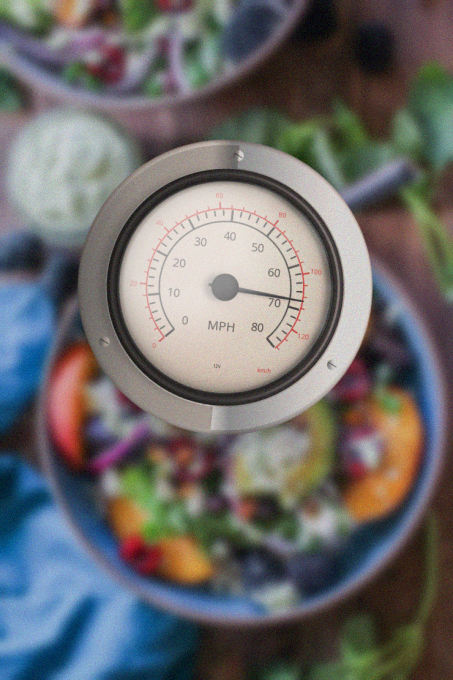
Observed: 68; mph
